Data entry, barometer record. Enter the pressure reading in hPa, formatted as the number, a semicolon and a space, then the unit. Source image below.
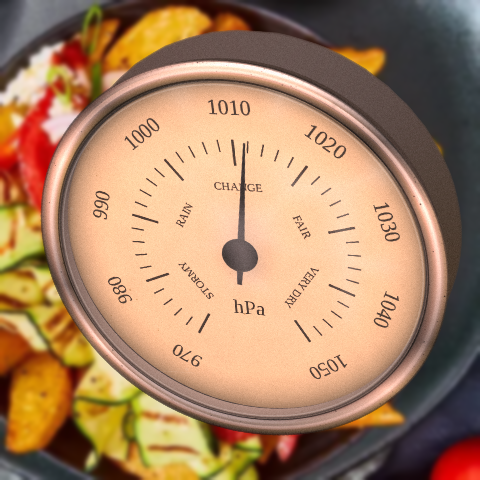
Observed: 1012; hPa
